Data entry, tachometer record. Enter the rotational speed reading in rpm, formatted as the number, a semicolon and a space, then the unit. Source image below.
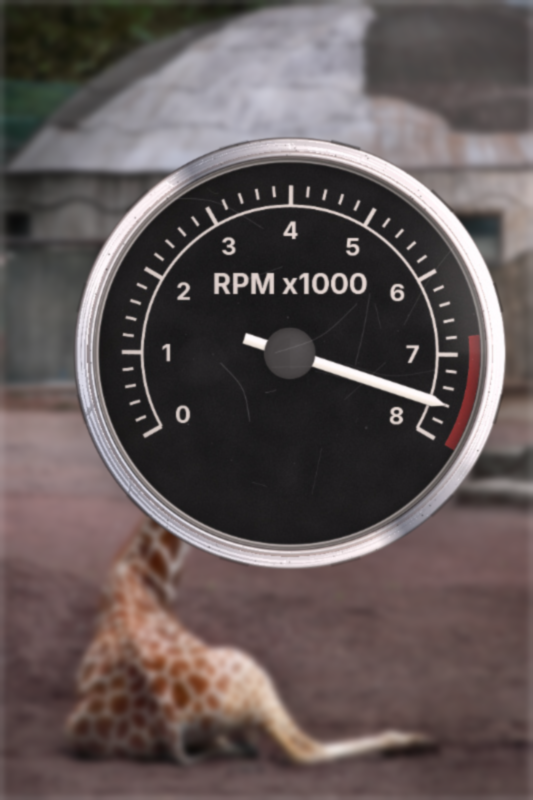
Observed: 7600; rpm
